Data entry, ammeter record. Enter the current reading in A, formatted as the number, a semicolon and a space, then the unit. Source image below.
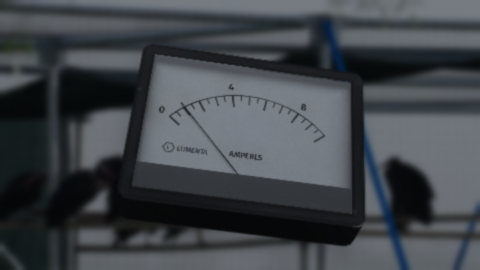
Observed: 1; A
